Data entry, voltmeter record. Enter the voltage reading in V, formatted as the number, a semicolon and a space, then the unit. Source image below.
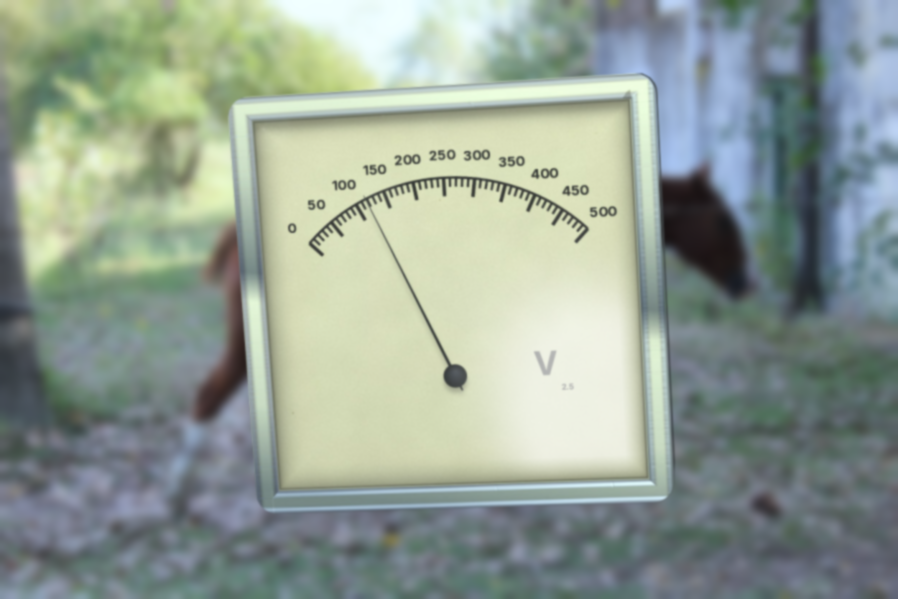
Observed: 120; V
